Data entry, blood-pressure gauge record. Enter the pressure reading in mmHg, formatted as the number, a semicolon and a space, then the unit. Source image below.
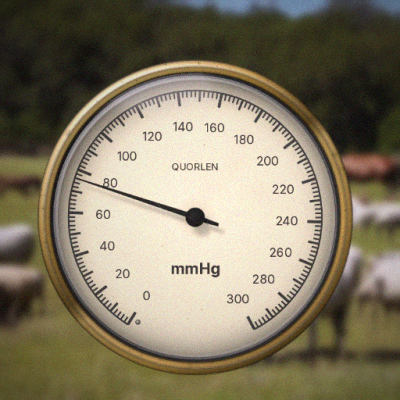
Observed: 76; mmHg
